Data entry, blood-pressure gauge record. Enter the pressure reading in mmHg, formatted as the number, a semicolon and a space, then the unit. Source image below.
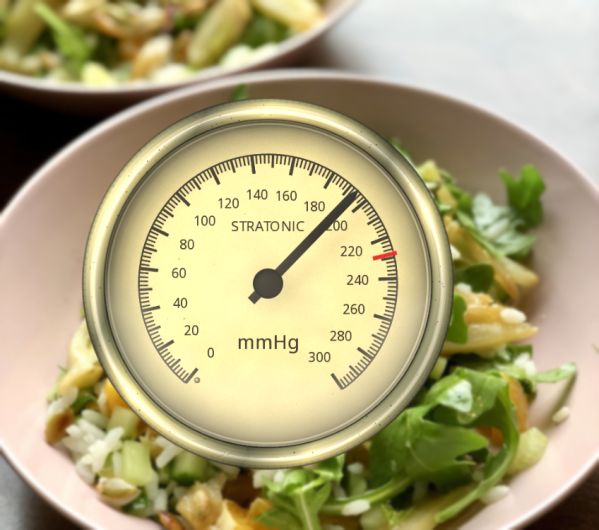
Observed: 194; mmHg
